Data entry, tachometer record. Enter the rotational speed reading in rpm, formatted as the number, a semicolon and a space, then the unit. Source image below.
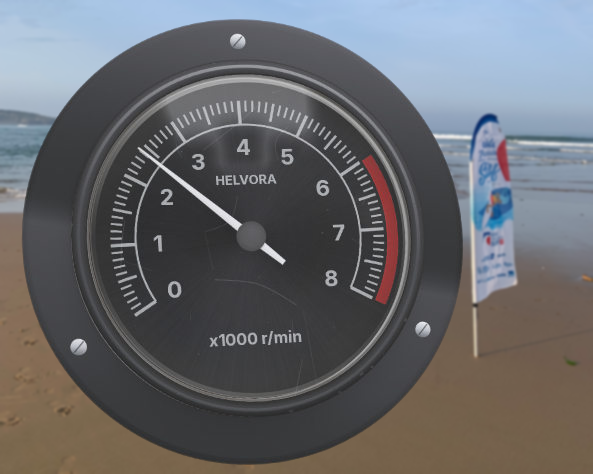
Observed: 2400; rpm
